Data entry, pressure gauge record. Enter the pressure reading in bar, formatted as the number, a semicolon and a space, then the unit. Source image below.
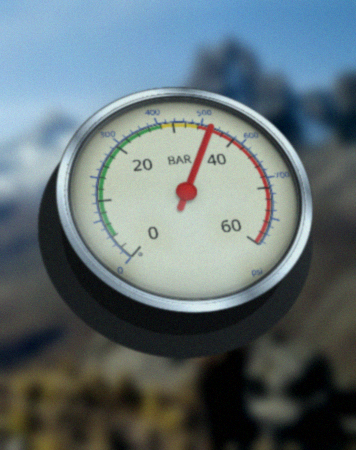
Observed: 36; bar
